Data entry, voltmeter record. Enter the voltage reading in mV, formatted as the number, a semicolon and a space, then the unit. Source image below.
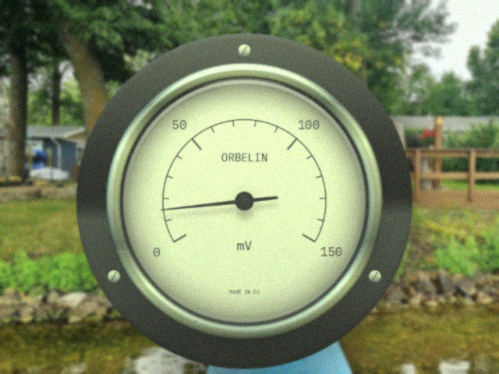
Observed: 15; mV
